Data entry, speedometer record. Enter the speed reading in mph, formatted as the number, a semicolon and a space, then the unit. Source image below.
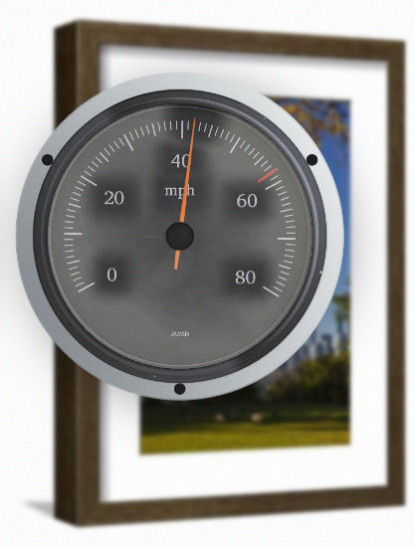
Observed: 42; mph
